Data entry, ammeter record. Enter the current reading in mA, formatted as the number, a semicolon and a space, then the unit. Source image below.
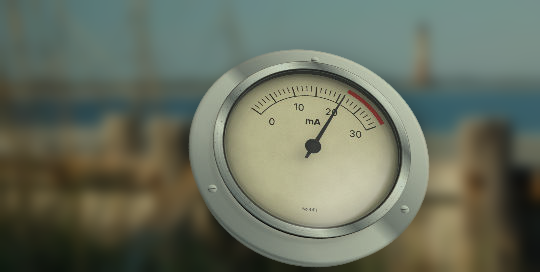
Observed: 21; mA
